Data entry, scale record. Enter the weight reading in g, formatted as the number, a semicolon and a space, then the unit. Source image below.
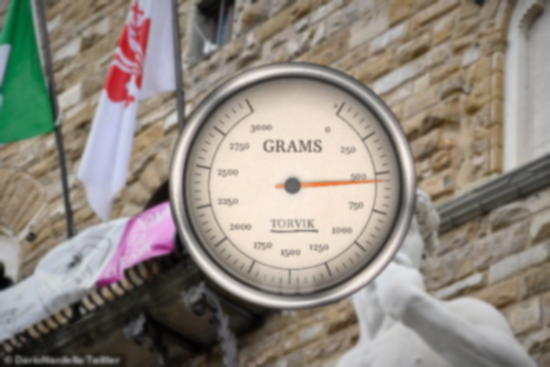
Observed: 550; g
